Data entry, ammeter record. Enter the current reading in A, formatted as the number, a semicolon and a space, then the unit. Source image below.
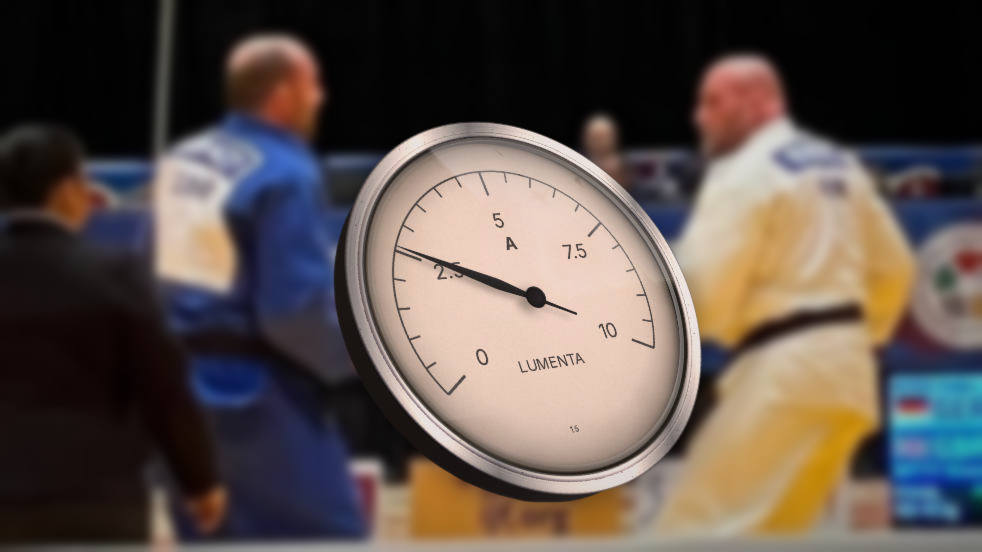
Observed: 2.5; A
